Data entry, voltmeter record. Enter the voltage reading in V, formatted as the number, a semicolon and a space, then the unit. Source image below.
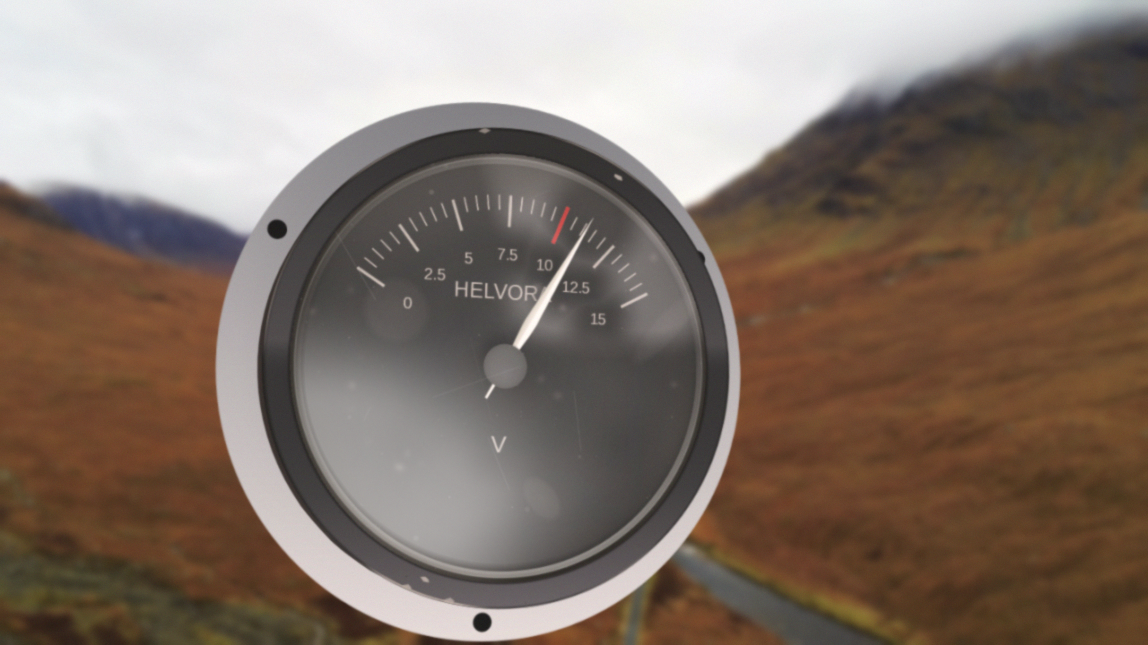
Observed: 11; V
